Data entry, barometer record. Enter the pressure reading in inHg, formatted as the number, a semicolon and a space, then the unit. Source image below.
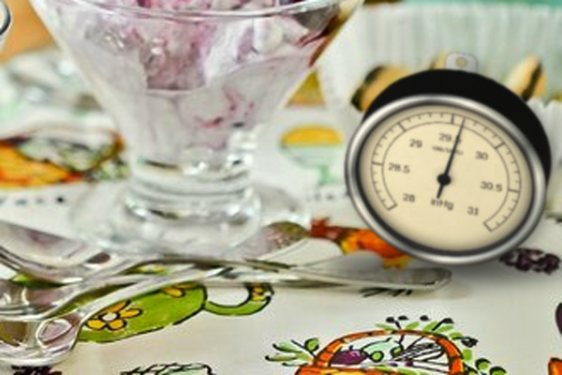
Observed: 29.6; inHg
